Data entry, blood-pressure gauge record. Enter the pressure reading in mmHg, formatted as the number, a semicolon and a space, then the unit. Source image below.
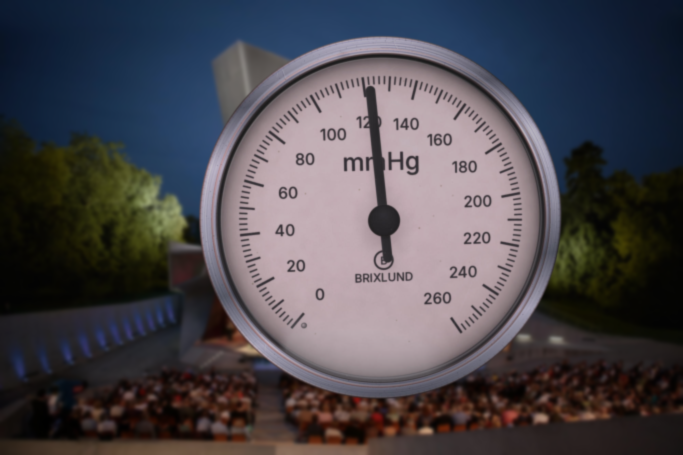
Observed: 122; mmHg
